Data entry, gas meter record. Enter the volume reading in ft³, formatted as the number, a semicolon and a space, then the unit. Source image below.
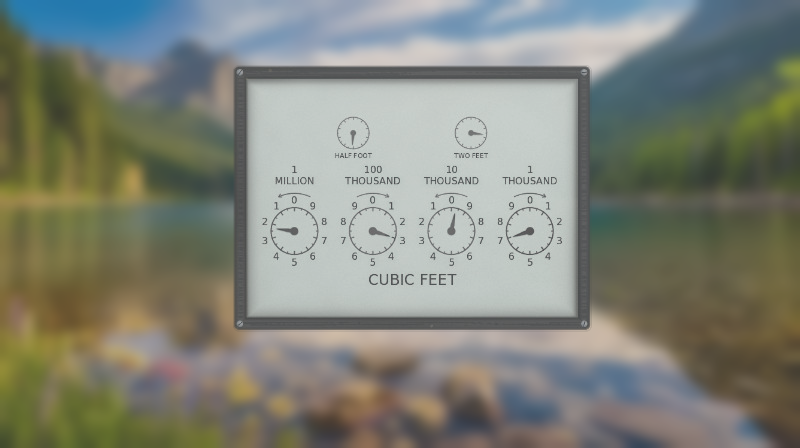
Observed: 229700; ft³
